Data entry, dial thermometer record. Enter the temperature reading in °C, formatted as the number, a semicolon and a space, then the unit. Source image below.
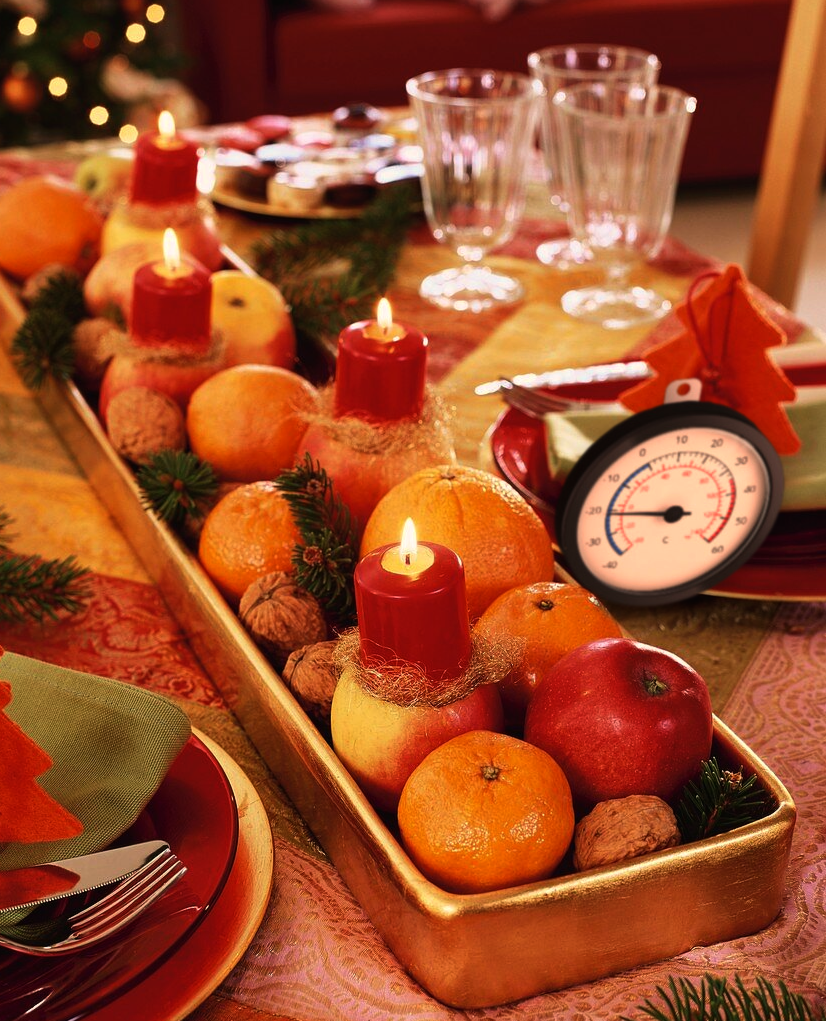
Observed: -20; °C
